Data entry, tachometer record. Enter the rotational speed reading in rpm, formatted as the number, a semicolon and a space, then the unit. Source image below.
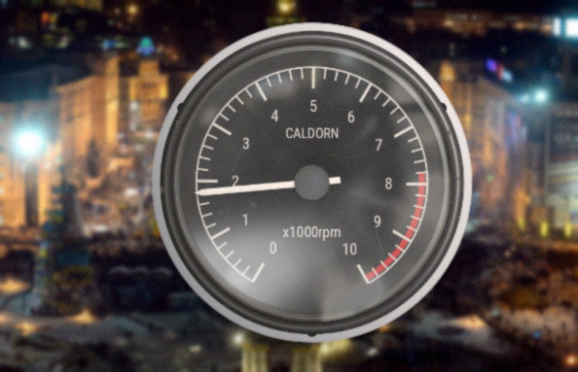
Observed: 1800; rpm
